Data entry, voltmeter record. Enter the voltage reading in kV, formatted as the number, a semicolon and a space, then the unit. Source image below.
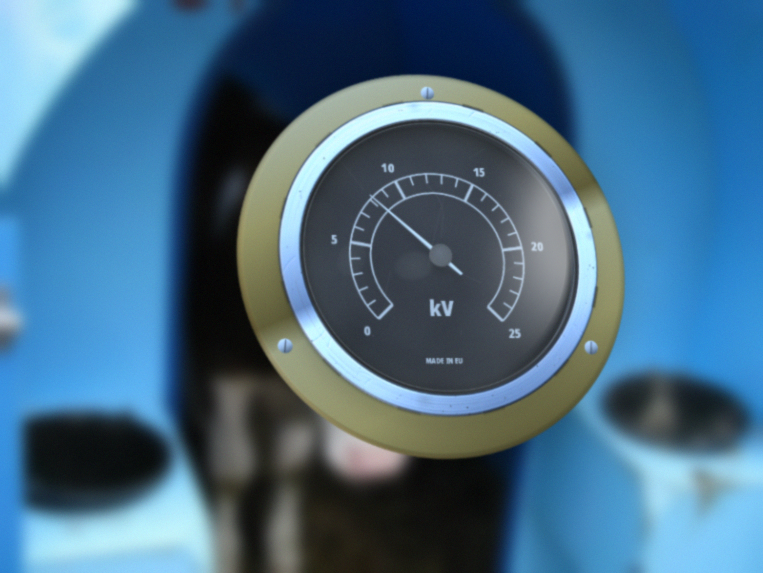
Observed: 8; kV
